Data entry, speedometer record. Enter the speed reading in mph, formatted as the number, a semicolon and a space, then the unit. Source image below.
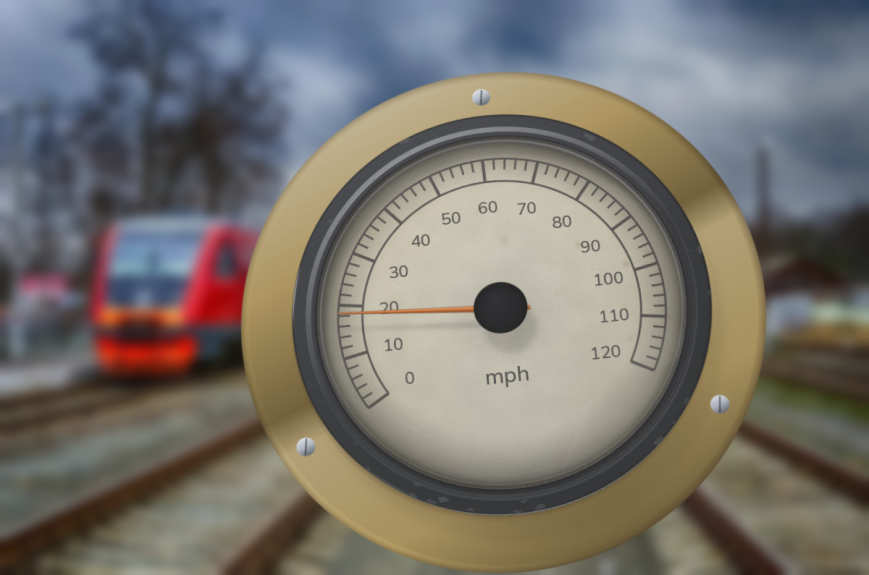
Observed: 18; mph
